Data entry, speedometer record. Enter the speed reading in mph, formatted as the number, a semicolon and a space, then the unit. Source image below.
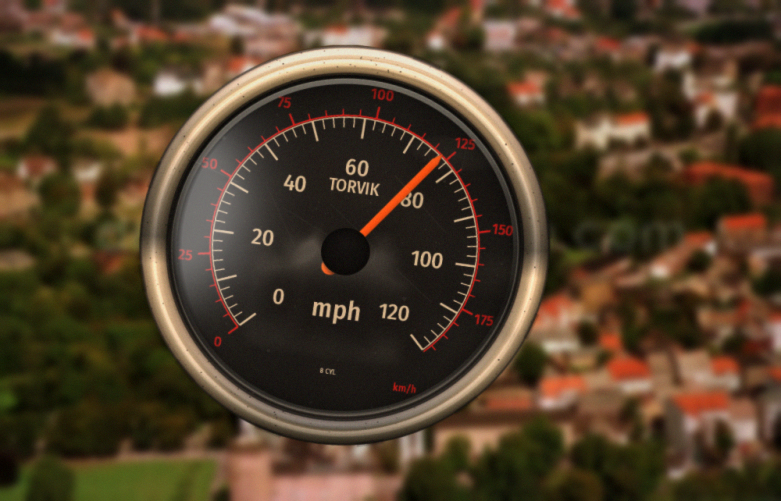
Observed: 76; mph
